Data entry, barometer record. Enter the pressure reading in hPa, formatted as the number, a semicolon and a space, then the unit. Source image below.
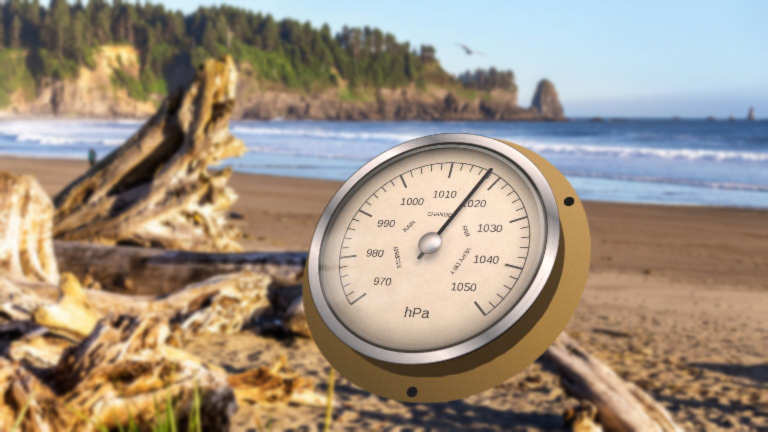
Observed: 1018; hPa
